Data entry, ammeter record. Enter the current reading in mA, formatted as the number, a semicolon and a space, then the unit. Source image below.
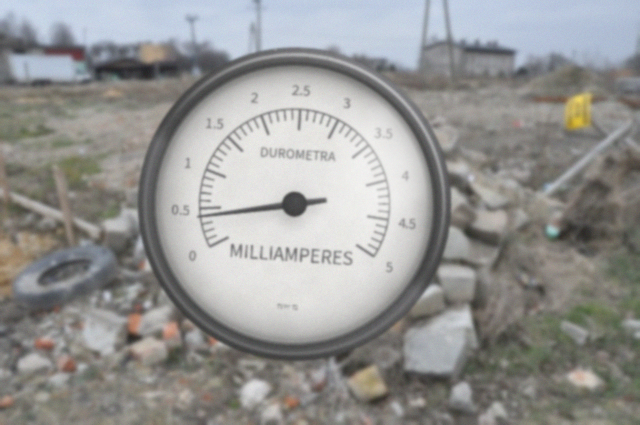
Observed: 0.4; mA
